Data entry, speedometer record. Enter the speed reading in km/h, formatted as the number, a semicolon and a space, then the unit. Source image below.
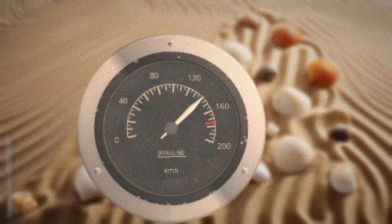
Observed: 140; km/h
